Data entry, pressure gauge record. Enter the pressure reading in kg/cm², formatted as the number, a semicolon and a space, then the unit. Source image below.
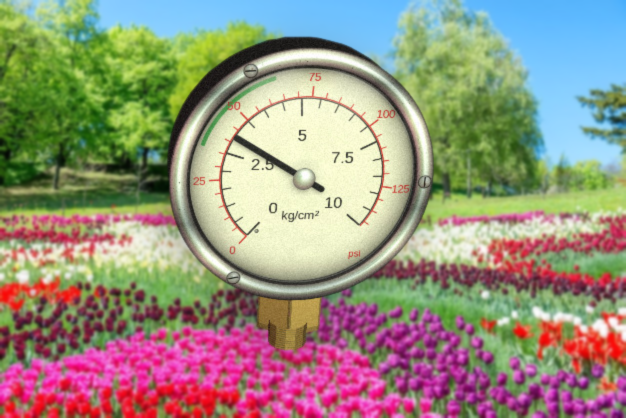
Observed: 3; kg/cm²
